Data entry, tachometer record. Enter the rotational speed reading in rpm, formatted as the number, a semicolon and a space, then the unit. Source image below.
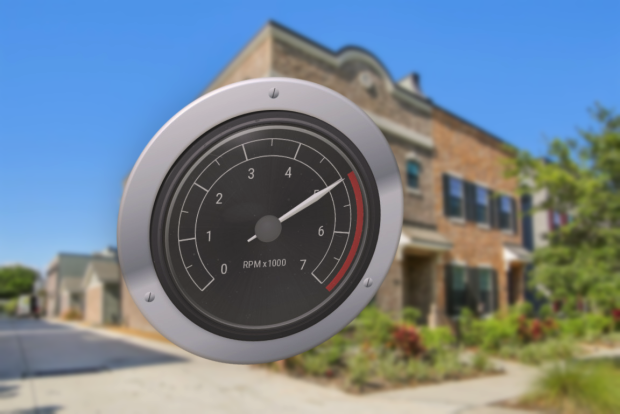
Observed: 5000; rpm
